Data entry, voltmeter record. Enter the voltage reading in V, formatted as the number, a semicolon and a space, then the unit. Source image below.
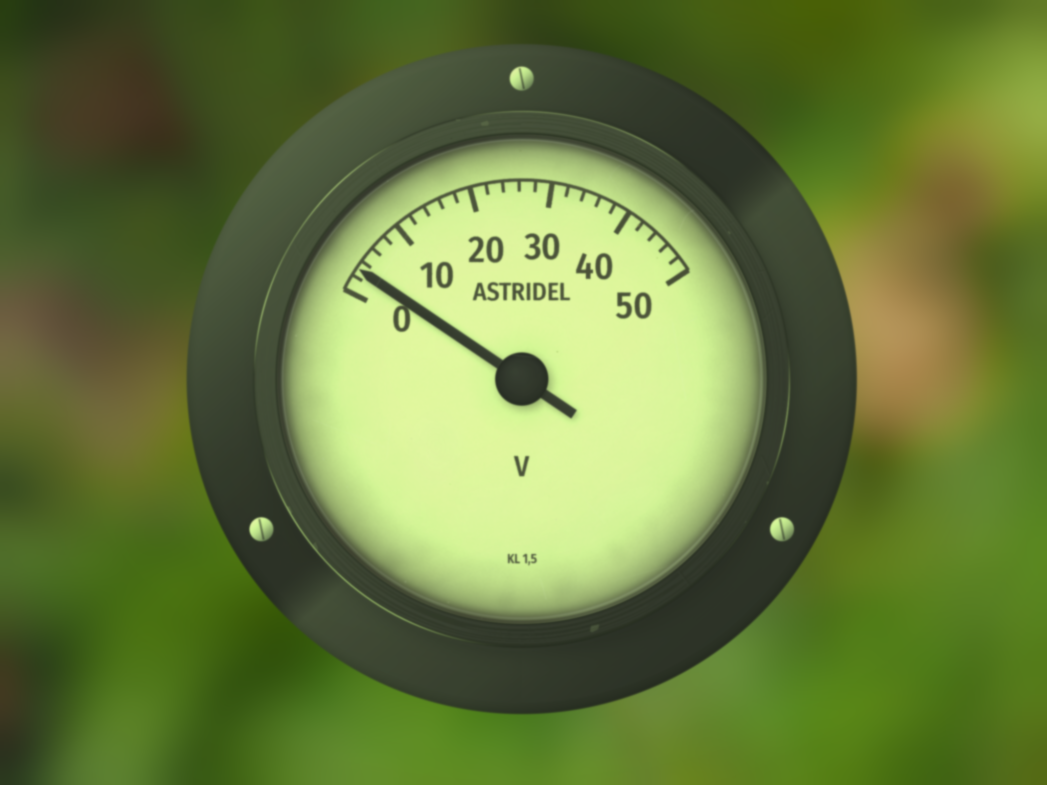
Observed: 3; V
